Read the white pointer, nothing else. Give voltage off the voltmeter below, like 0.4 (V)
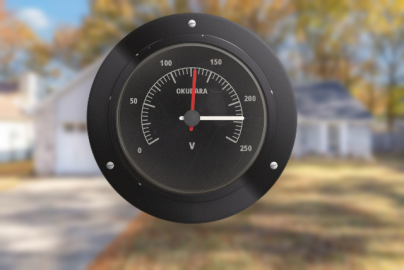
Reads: 220 (V)
